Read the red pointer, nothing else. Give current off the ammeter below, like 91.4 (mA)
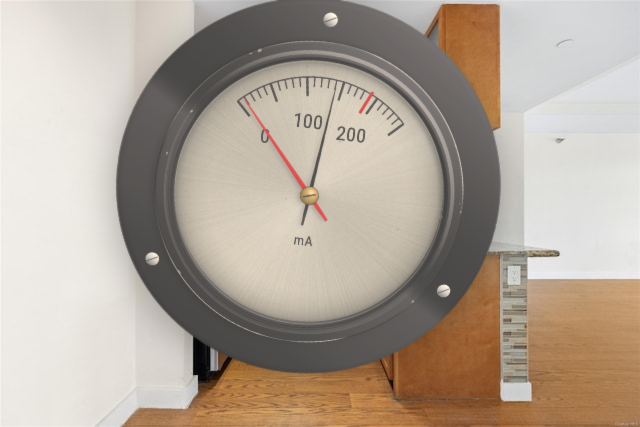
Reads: 10 (mA)
